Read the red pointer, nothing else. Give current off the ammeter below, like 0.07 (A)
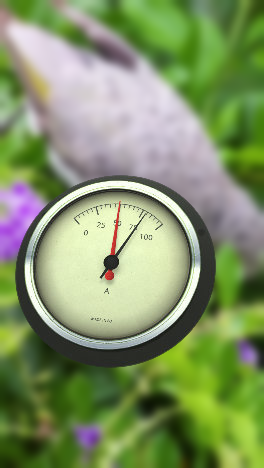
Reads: 50 (A)
